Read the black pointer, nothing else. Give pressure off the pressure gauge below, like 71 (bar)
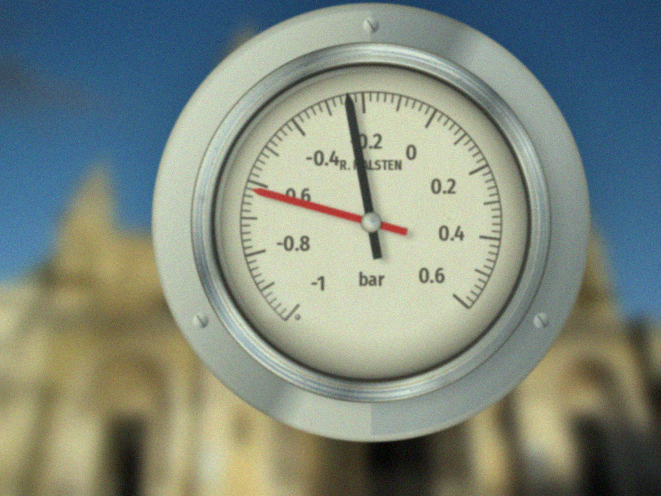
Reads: -0.24 (bar)
